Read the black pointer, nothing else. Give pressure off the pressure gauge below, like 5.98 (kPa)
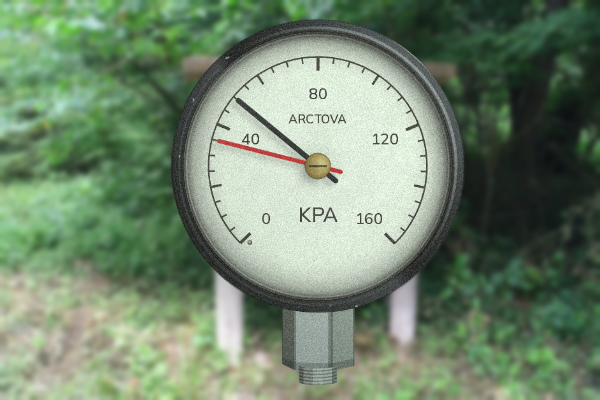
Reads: 50 (kPa)
